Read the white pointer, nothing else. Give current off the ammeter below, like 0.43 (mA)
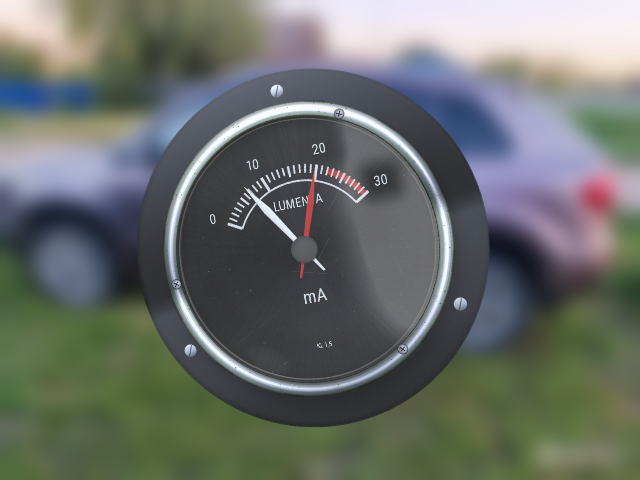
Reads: 7 (mA)
